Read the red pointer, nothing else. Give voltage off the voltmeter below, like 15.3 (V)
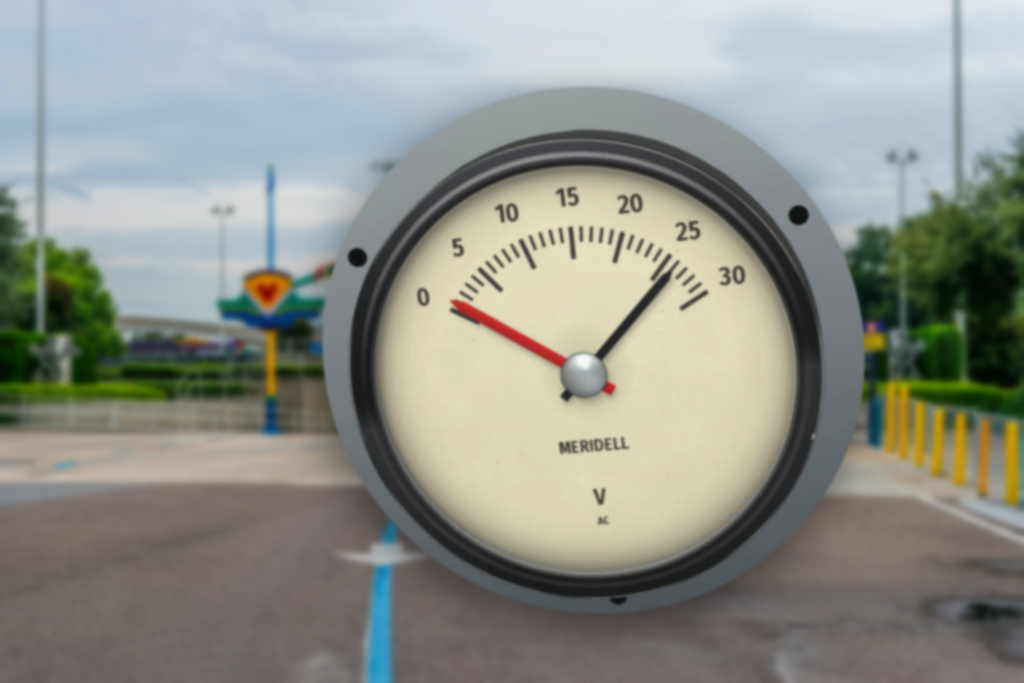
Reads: 1 (V)
